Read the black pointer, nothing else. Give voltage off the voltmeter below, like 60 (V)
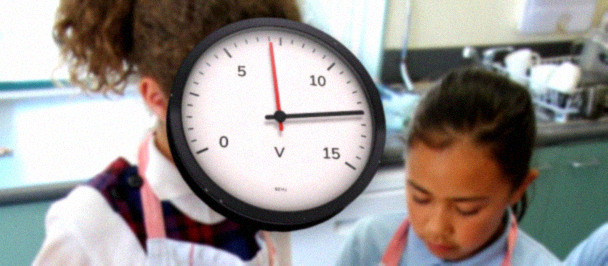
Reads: 12.5 (V)
